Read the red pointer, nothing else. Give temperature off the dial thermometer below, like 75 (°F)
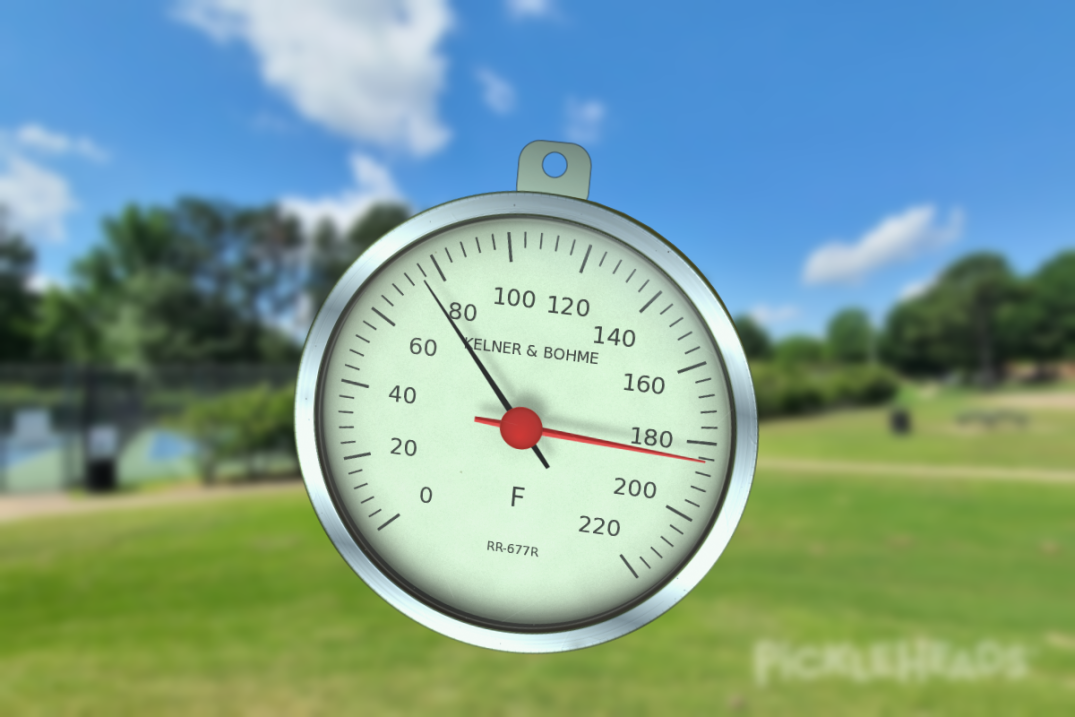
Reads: 184 (°F)
